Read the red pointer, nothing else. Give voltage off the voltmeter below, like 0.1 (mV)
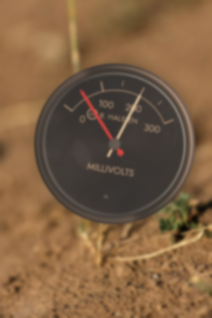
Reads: 50 (mV)
